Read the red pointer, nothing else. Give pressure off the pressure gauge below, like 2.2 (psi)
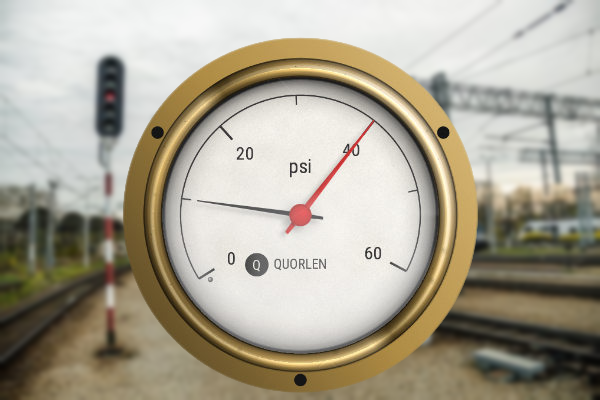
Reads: 40 (psi)
